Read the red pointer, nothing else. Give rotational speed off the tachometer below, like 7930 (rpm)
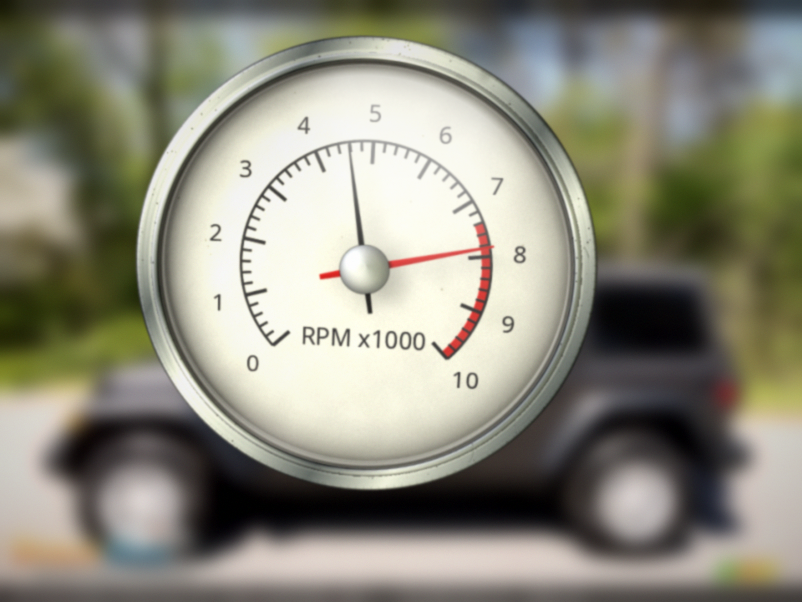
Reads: 7800 (rpm)
